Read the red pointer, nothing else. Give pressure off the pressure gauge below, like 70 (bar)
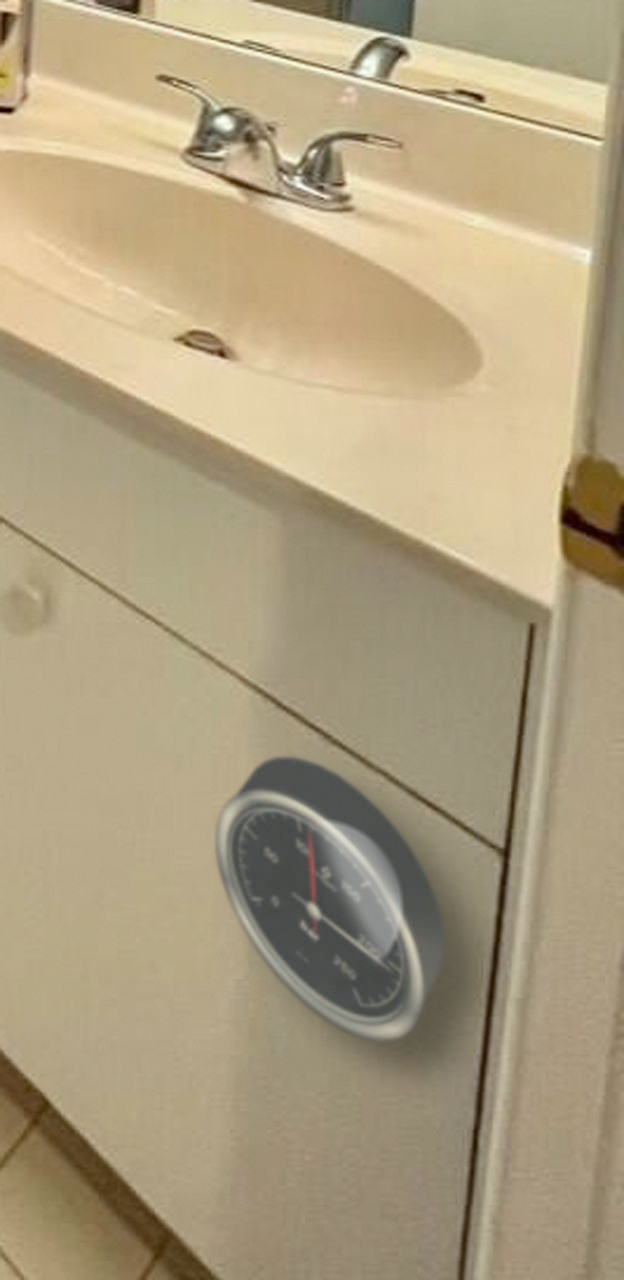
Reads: 110 (bar)
